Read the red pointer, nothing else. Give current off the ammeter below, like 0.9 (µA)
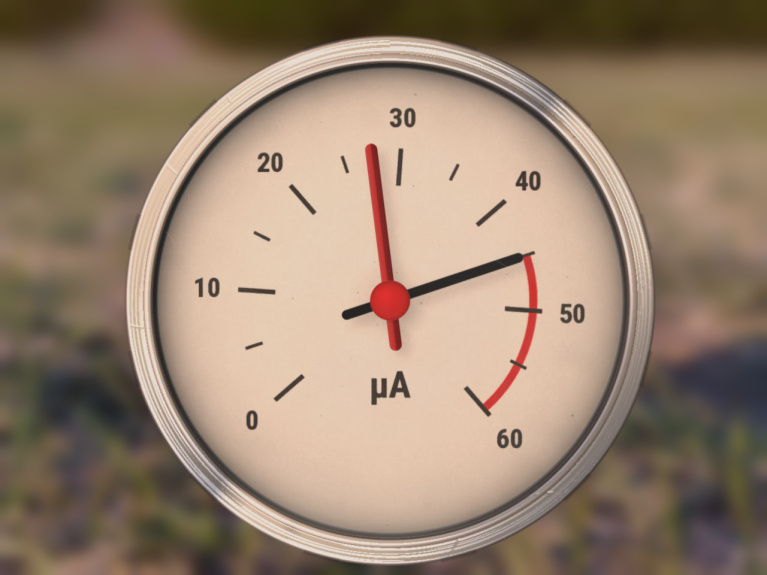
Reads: 27.5 (µA)
